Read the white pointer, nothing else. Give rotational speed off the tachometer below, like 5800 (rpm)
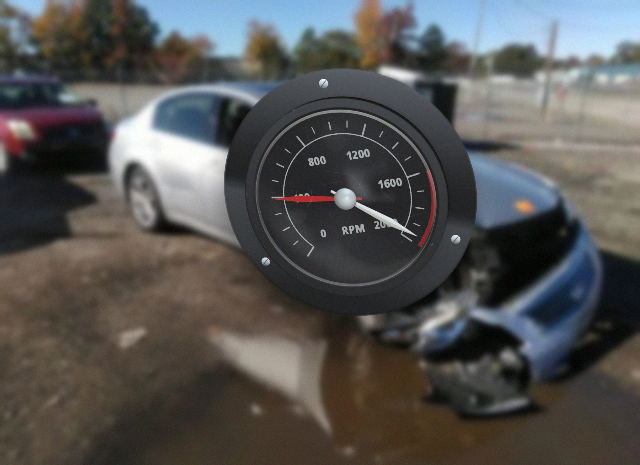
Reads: 1950 (rpm)
